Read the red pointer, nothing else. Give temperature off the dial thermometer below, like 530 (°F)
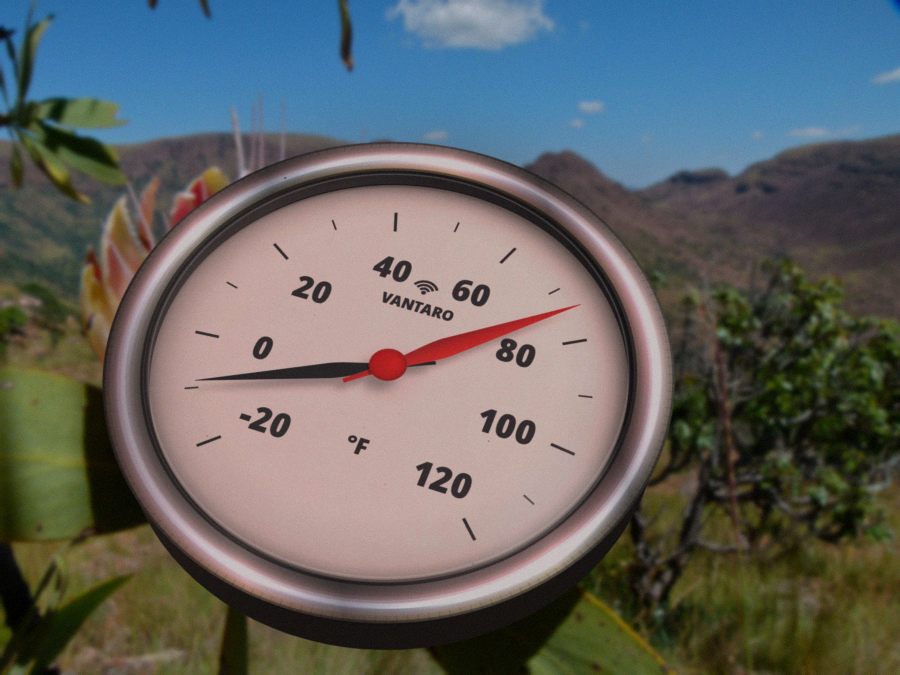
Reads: 75 (°F)
